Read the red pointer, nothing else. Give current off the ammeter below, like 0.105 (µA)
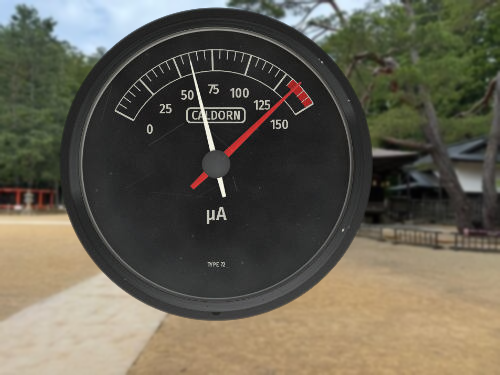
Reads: 135 (µA)
